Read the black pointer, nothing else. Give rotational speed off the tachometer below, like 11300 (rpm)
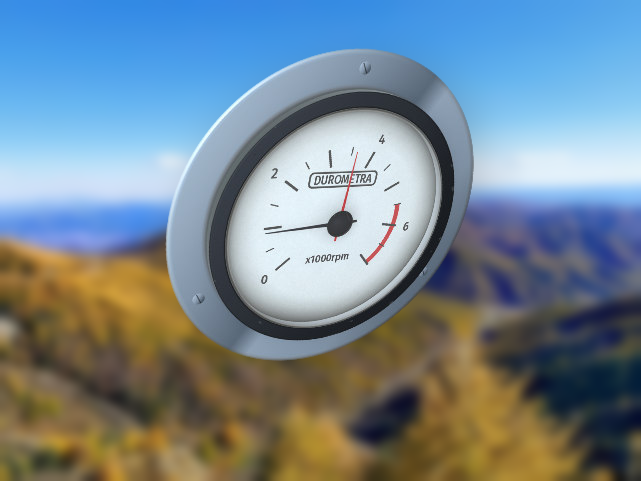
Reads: 1000 (rpm)
